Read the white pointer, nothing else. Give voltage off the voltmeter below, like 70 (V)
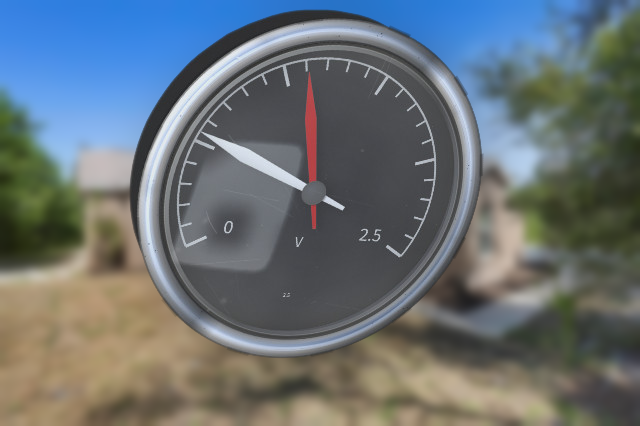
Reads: 0.55 (V)
